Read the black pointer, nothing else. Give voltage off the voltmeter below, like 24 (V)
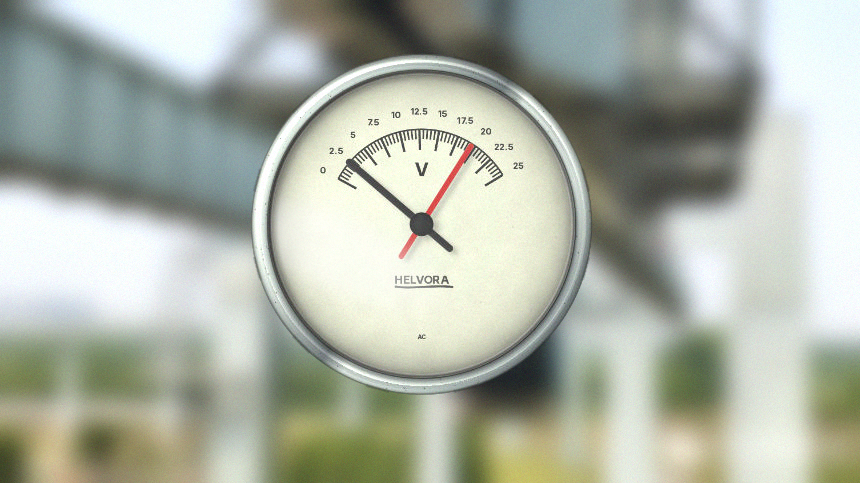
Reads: 2.5 (V)
